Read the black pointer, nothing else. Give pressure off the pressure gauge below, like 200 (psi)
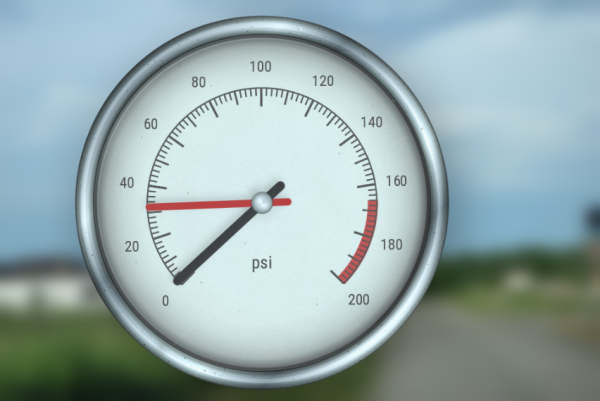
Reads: 2 (psi)
